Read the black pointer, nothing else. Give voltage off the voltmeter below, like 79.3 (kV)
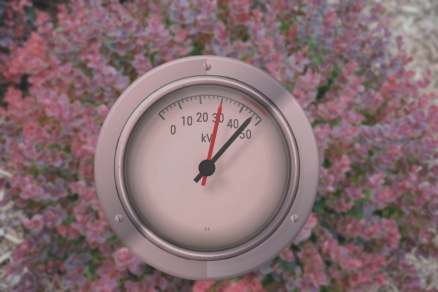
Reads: 46 (kV)
